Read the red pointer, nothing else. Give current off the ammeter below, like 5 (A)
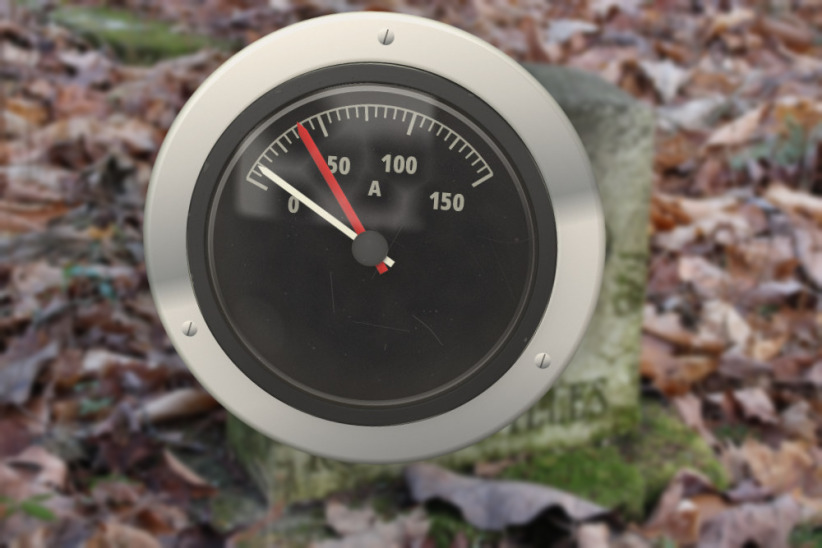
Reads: 40 (A)
